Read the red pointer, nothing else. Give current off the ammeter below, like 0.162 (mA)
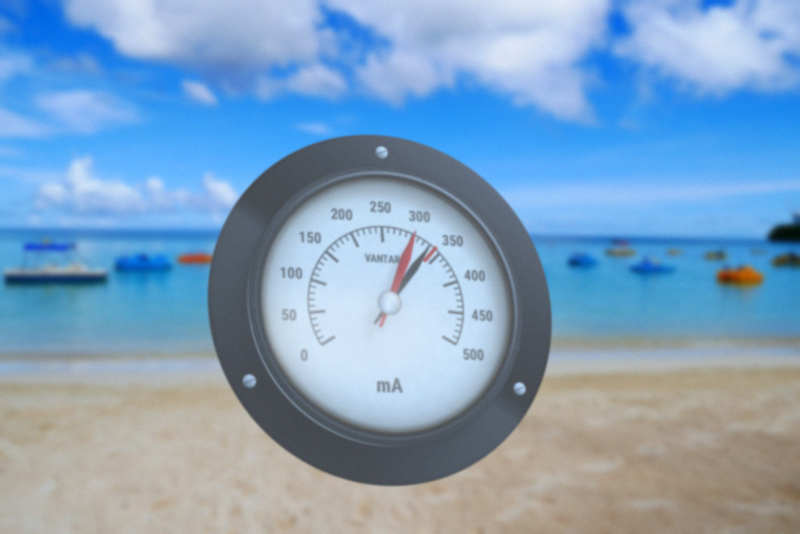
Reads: 300 (mA)
